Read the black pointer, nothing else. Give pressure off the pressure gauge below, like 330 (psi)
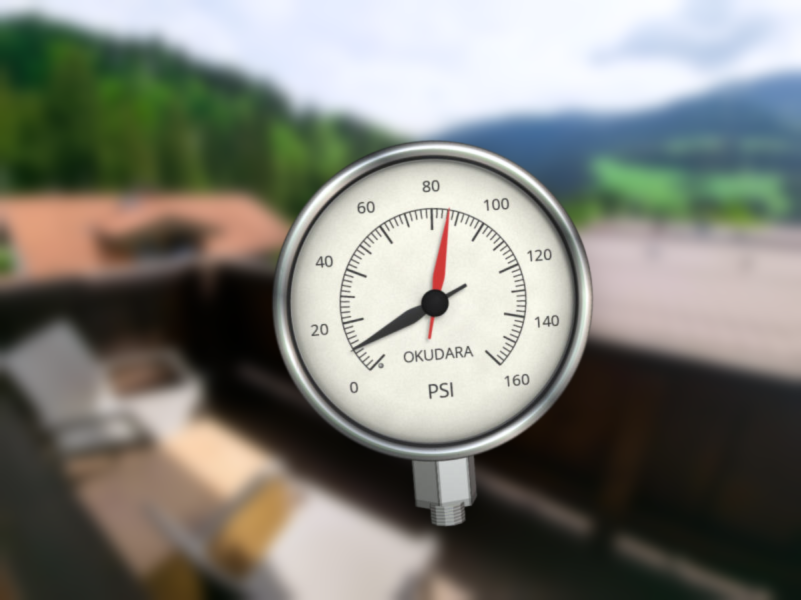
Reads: 10 (psi)
